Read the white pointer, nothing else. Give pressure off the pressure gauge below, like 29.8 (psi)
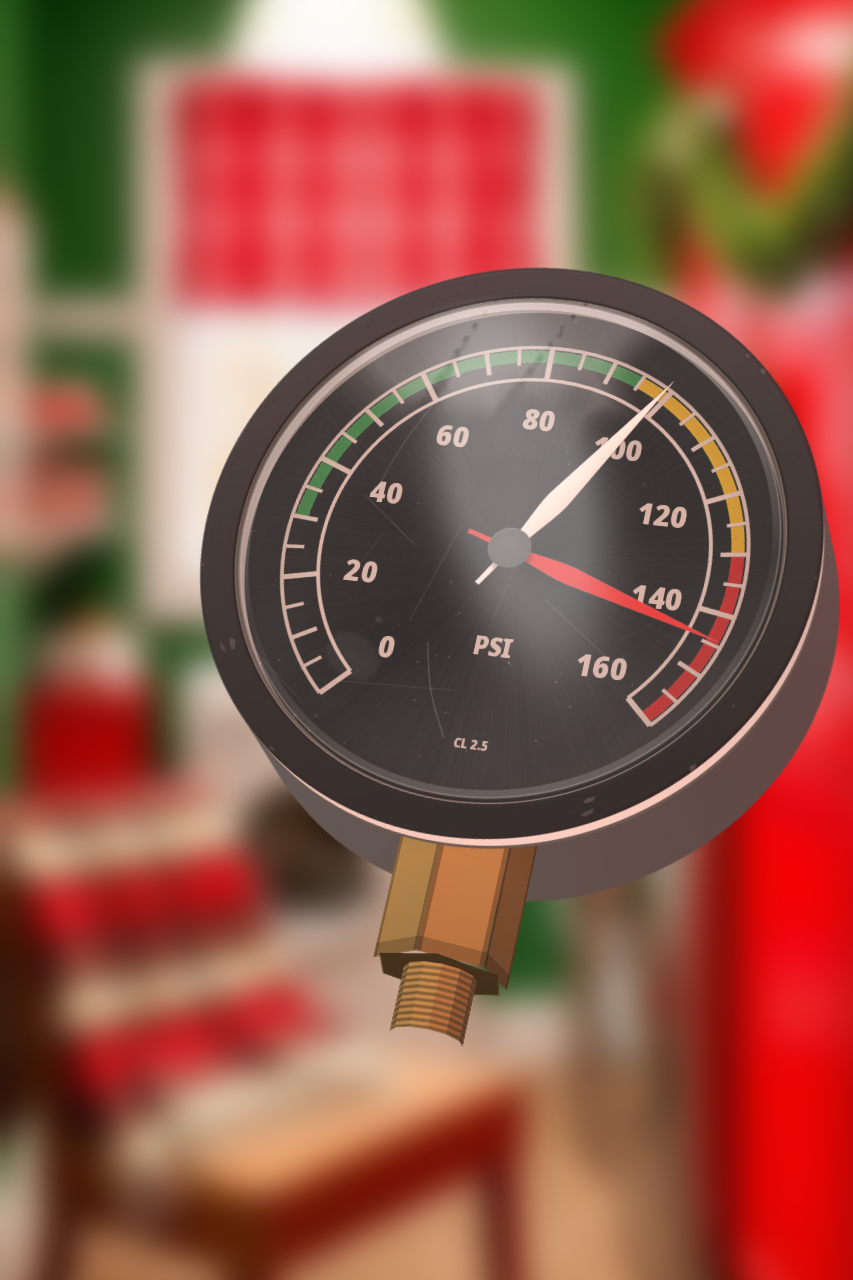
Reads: 100 (psi)
